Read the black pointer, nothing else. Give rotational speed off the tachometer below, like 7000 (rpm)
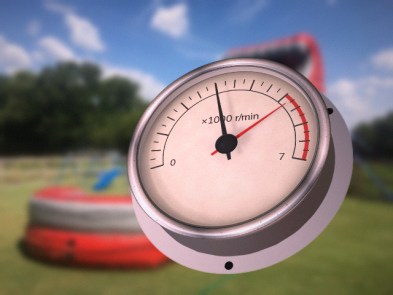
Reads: 3000 (rpm)
